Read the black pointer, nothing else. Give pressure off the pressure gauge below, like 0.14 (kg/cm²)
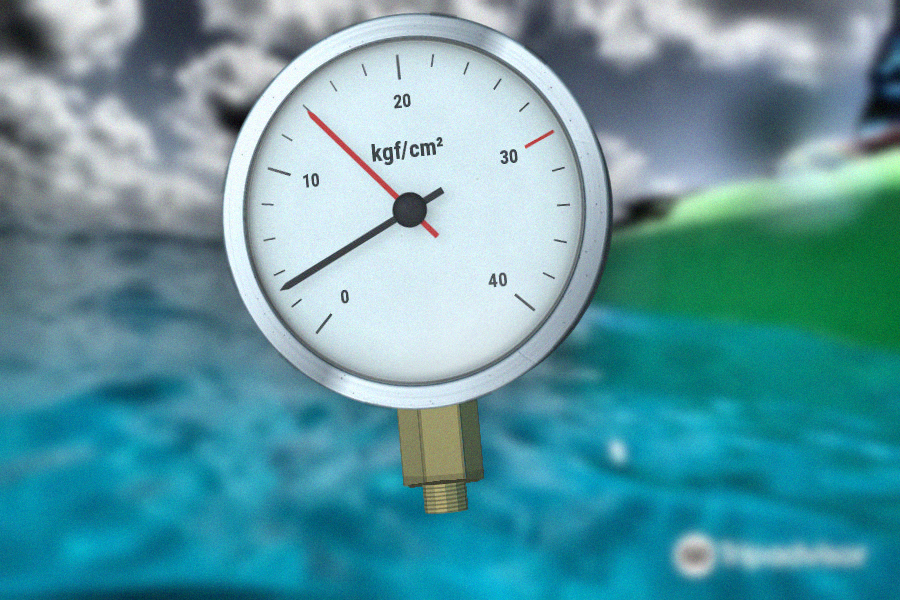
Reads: 3 (kg/cm²)
